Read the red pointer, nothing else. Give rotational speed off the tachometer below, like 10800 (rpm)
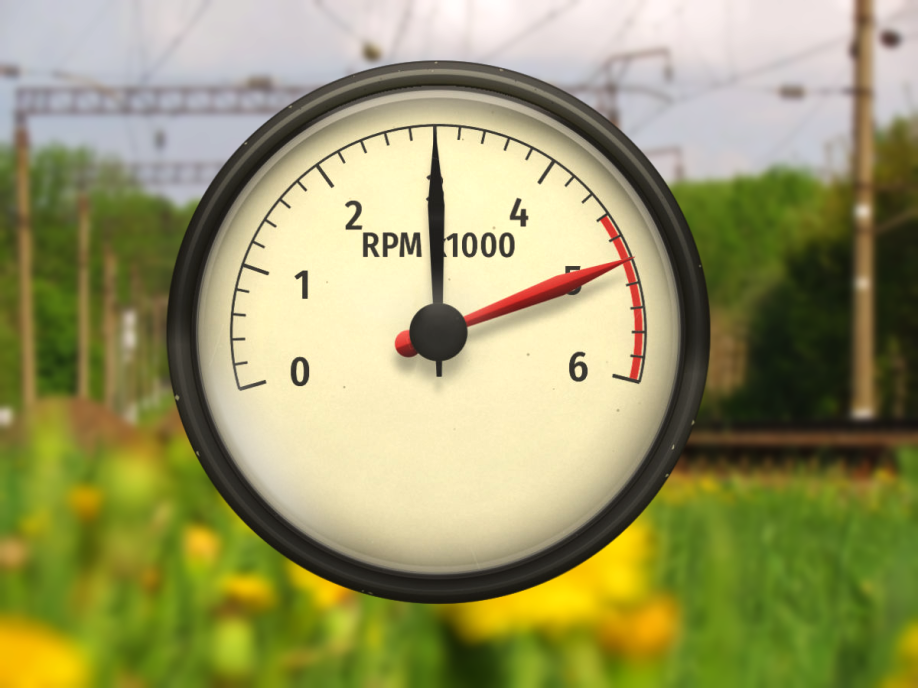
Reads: 5000 (rpm)
